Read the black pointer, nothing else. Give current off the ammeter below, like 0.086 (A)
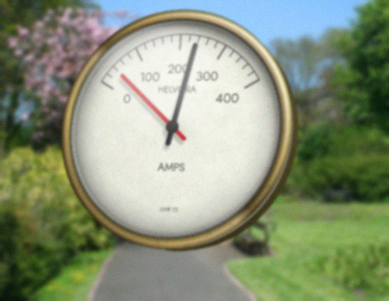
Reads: 240 (A)
